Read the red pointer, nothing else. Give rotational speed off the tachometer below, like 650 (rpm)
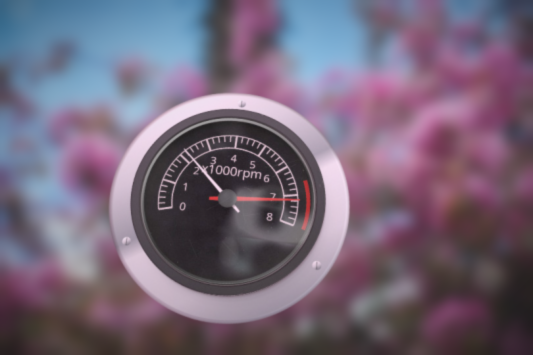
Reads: 7200 (rpm)
